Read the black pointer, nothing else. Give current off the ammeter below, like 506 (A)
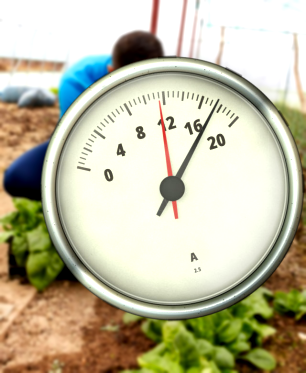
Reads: 17.5 (A)
